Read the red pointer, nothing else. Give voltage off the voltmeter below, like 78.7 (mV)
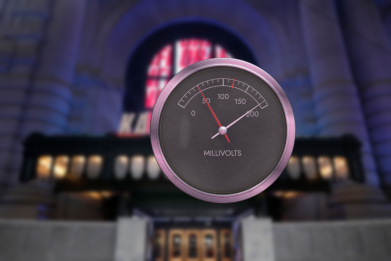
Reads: 50 (mV)
